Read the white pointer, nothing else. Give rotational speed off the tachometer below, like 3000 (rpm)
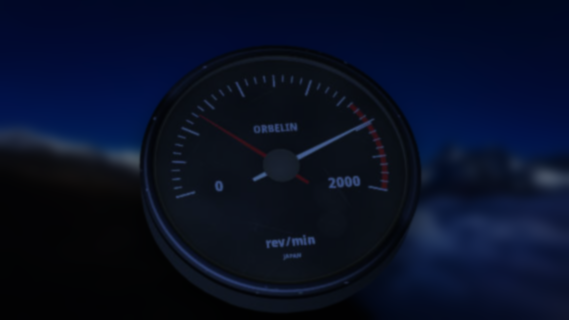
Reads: 1600 (rpm)
